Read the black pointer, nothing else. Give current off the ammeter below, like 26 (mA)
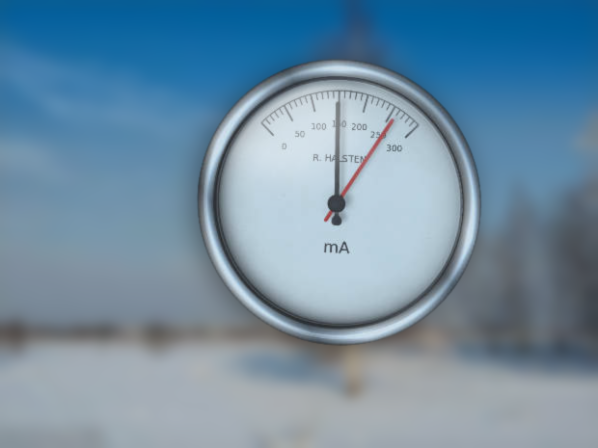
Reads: 150 (mA)
